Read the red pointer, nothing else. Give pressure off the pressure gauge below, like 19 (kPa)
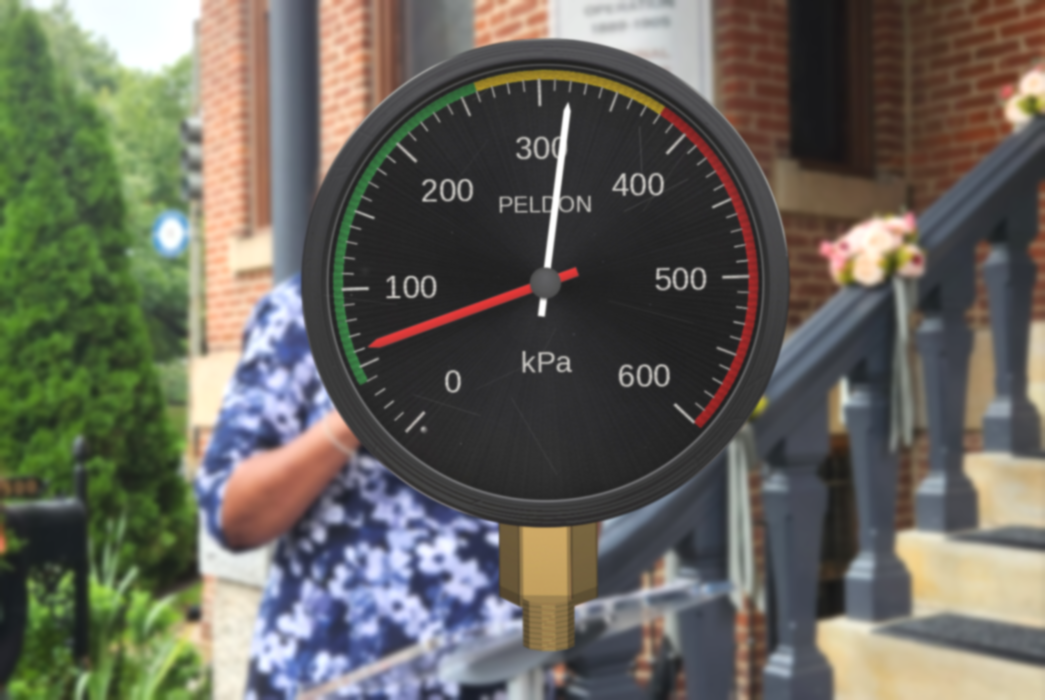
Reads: 60 (kPa)
